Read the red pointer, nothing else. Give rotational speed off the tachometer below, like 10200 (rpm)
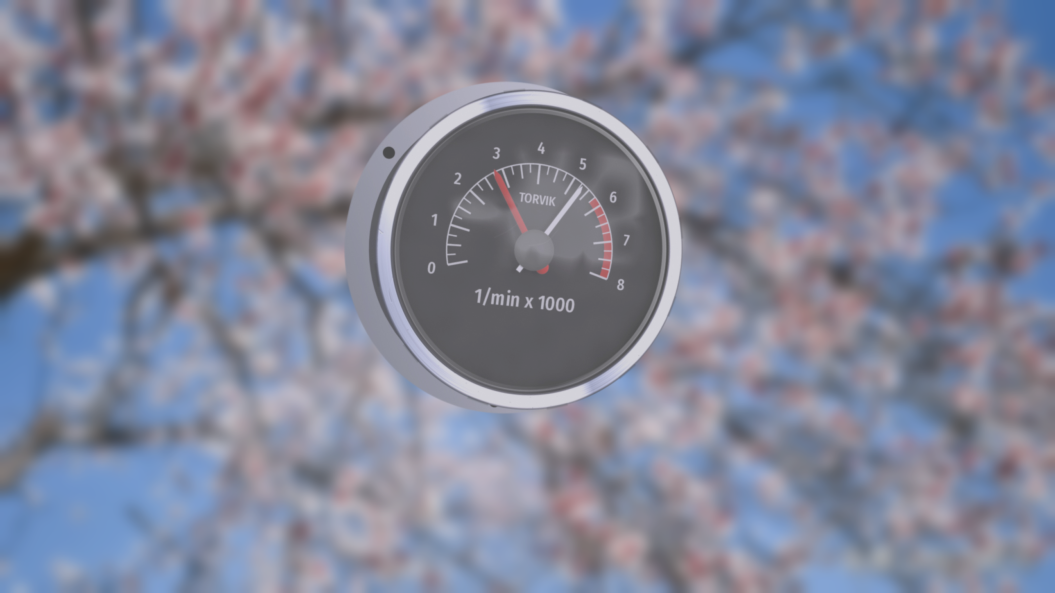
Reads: 2750 (rpm)
